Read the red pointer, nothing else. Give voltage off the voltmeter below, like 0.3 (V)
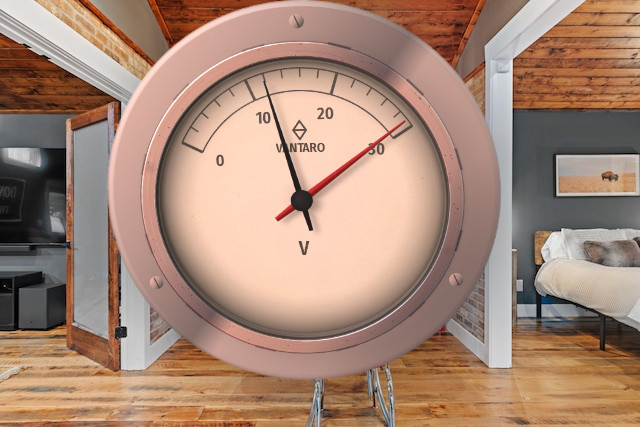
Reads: 29 (V)
